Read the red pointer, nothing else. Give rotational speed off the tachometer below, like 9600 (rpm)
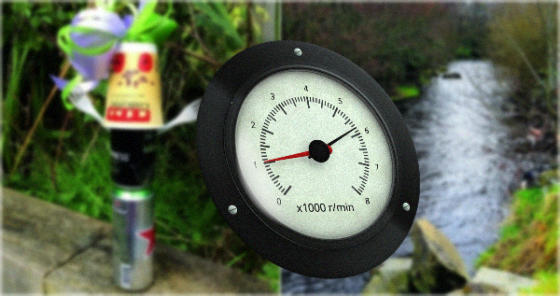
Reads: 1000 (rpm)
